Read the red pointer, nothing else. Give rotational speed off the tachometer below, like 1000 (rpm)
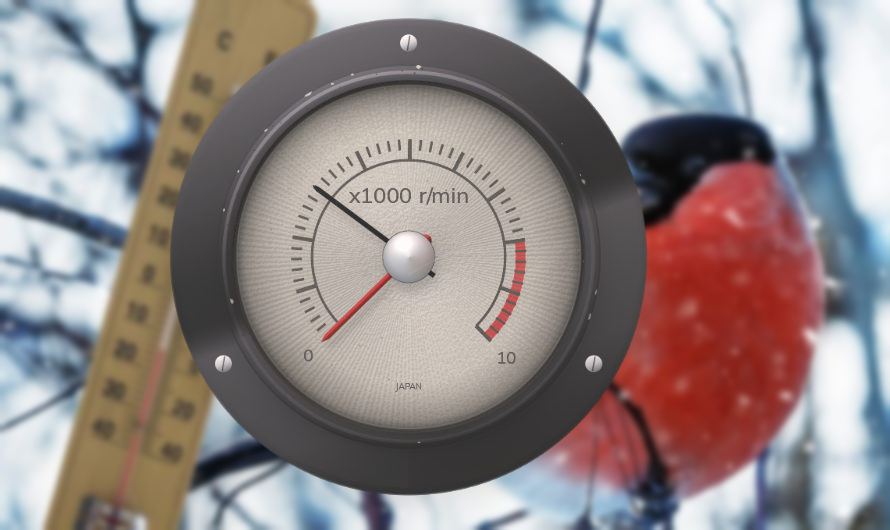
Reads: 0 (rpm)
